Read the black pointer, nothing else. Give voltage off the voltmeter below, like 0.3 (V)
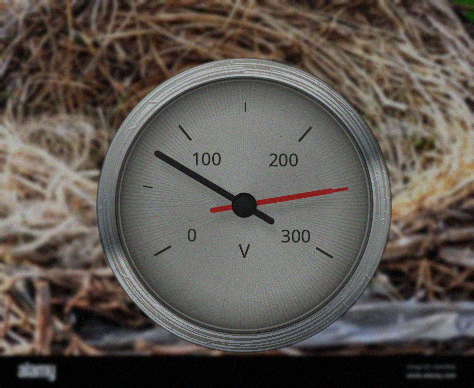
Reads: 75 (V)
